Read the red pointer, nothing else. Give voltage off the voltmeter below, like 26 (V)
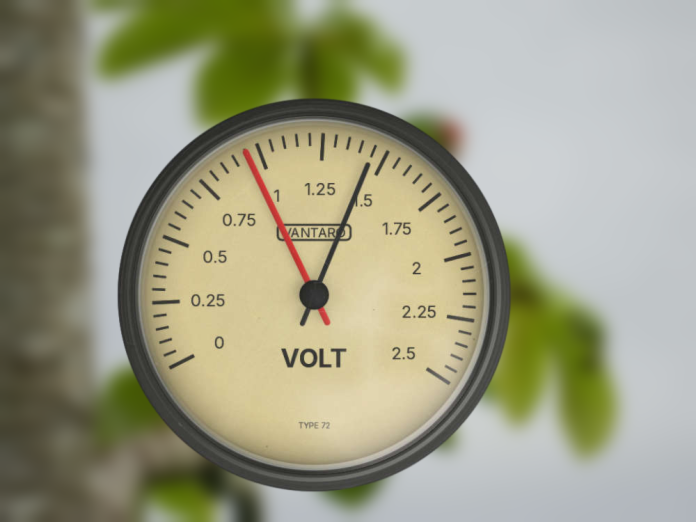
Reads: 0.95 (V)
